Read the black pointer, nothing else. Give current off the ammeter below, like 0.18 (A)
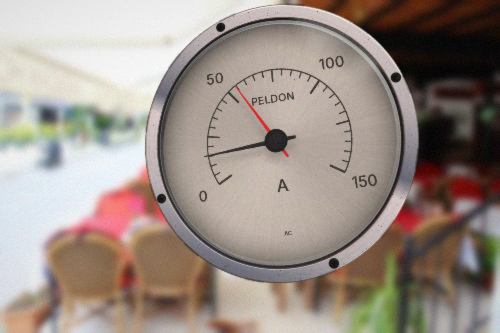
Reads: 15 (A)
